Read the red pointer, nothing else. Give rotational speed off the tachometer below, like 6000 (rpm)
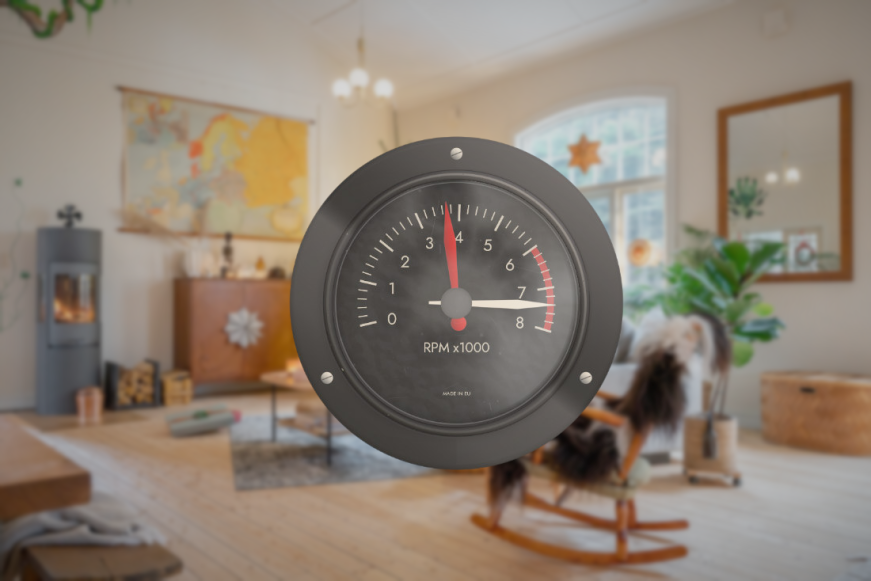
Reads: 3700 (rpm)
